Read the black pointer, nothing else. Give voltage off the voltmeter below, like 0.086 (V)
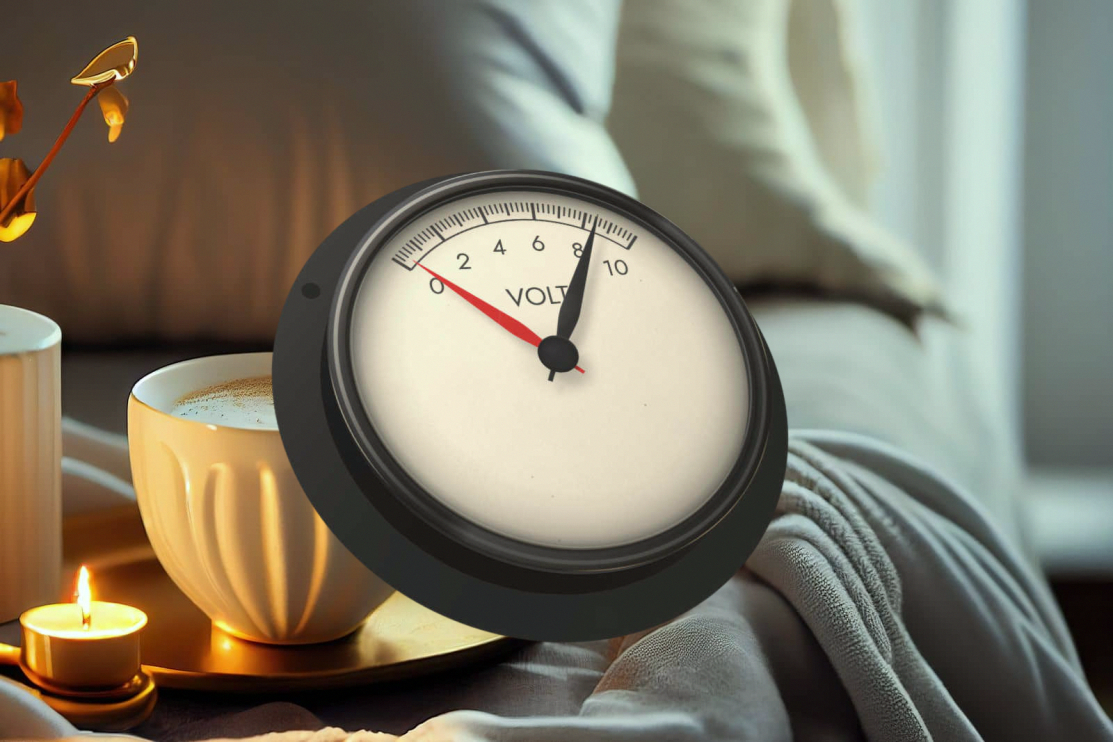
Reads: 8.4 (V)
